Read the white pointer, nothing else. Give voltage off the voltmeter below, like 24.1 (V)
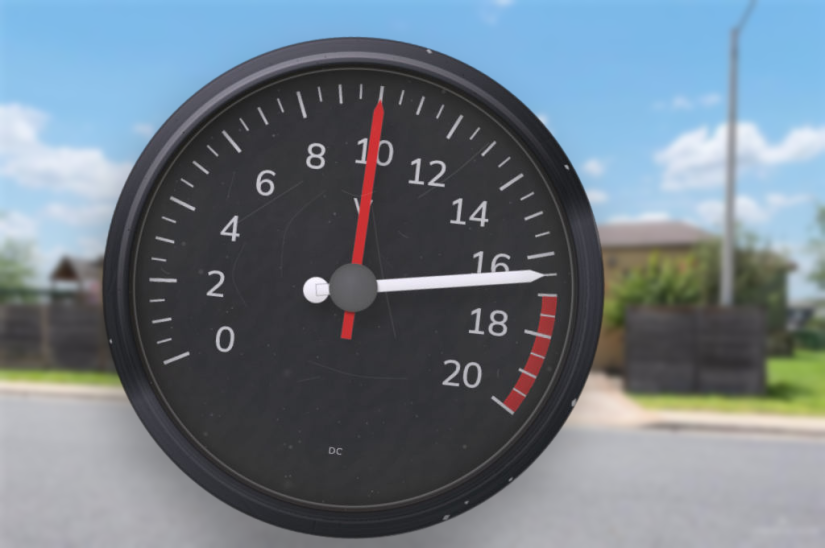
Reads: 16.5 (V)
